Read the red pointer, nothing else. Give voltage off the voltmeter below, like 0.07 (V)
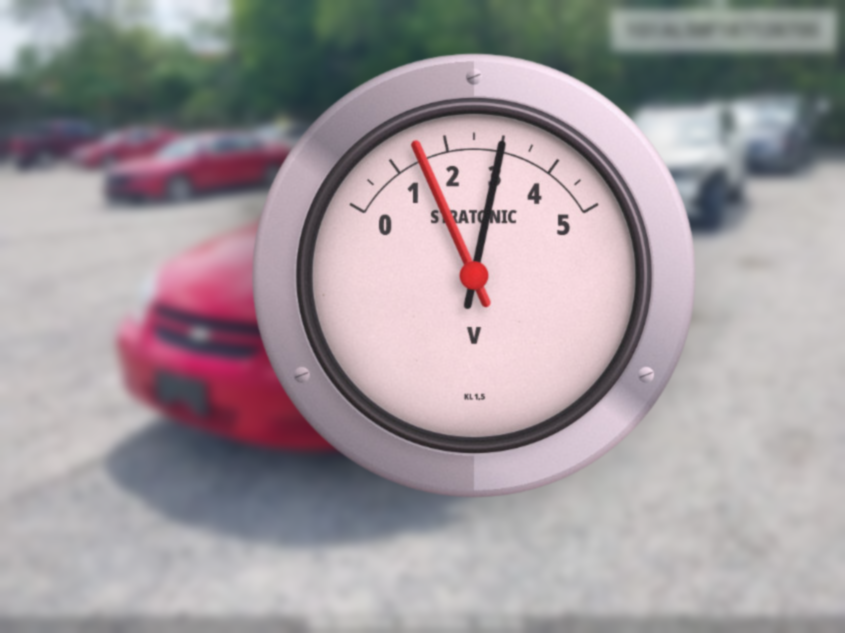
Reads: 1.5 (V)
